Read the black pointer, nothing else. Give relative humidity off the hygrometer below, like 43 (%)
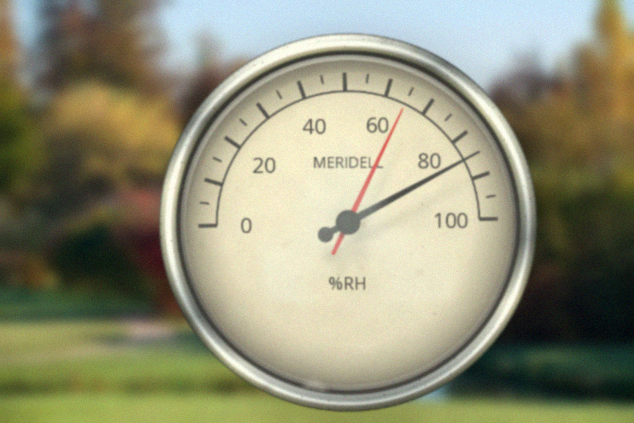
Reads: 85 (%)
